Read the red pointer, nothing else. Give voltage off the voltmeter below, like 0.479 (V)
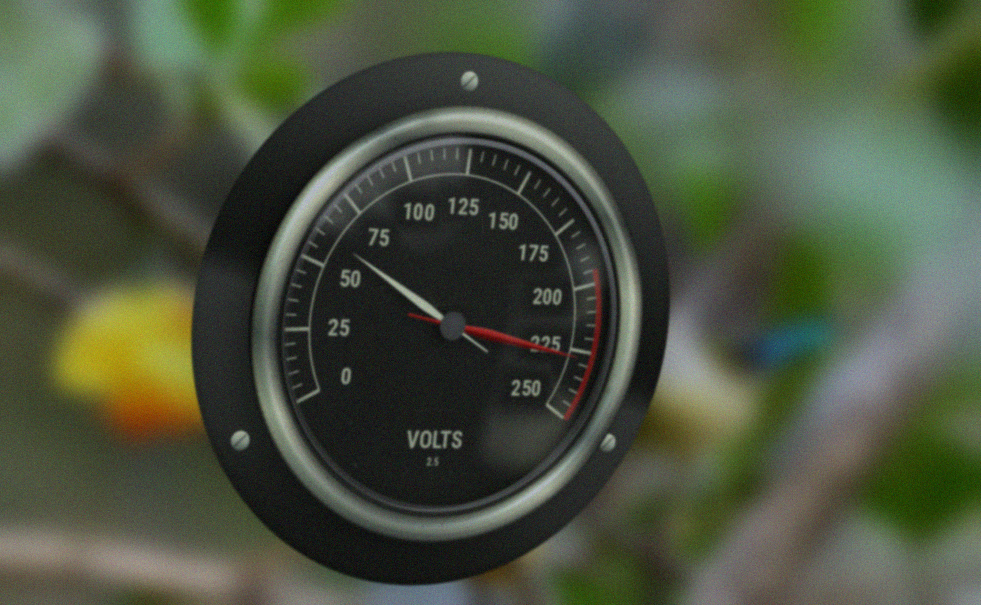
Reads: 227.5 (V)
